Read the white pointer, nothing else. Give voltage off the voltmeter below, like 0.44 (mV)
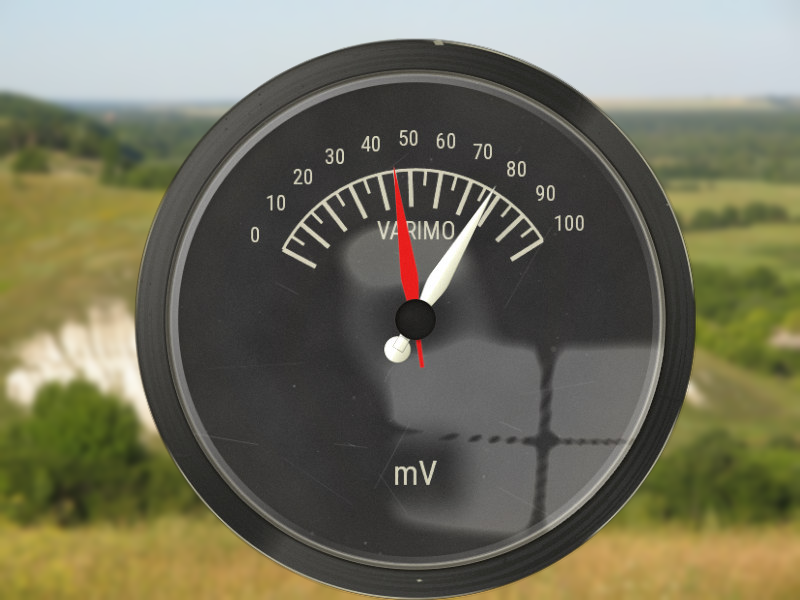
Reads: 77.5 (mV)
